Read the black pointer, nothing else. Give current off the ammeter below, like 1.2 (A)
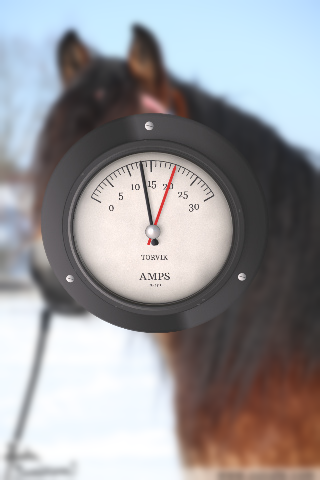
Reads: 13 (A)
